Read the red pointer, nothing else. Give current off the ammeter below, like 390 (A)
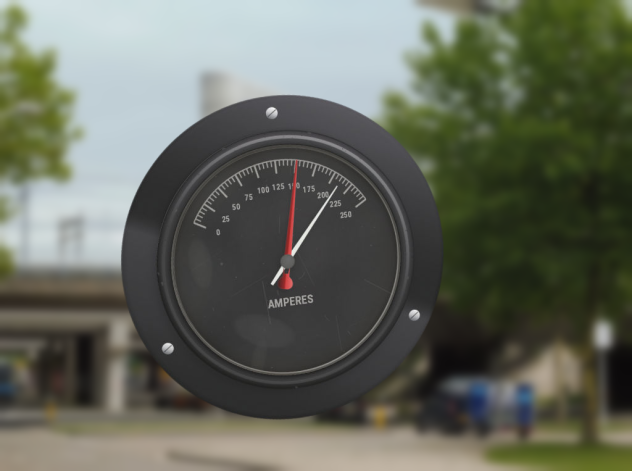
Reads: 150 (A)
